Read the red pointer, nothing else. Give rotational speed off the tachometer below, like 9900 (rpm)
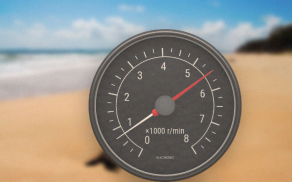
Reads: 5500 (rpm)
